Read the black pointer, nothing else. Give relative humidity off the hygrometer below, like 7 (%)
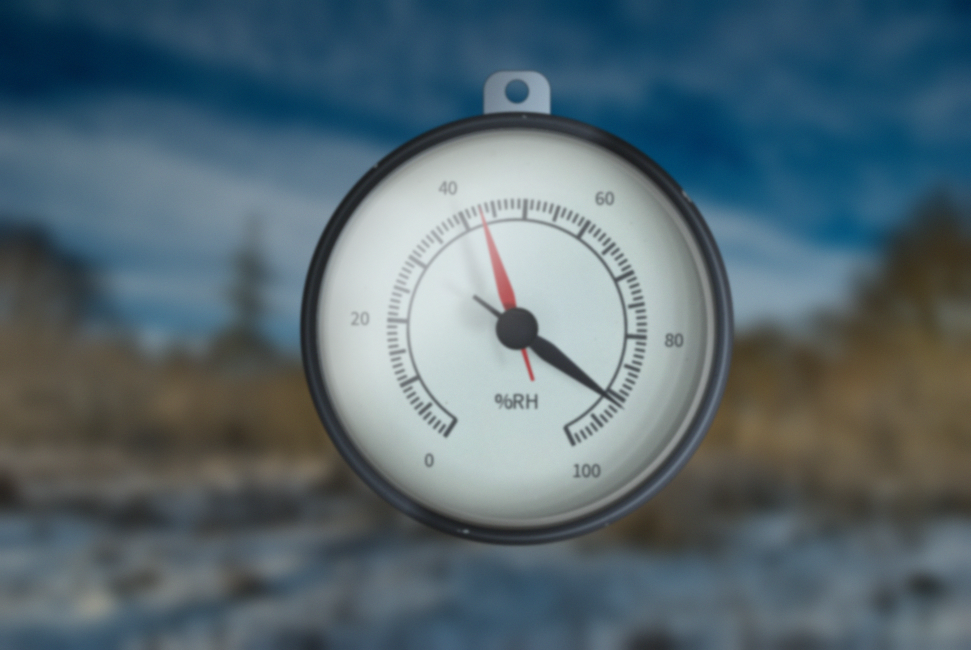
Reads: 91 (%)
